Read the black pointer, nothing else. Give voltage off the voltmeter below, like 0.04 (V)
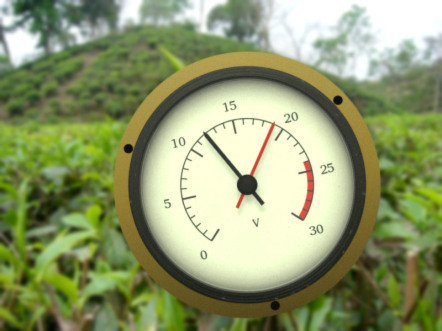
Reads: 12 (V)
